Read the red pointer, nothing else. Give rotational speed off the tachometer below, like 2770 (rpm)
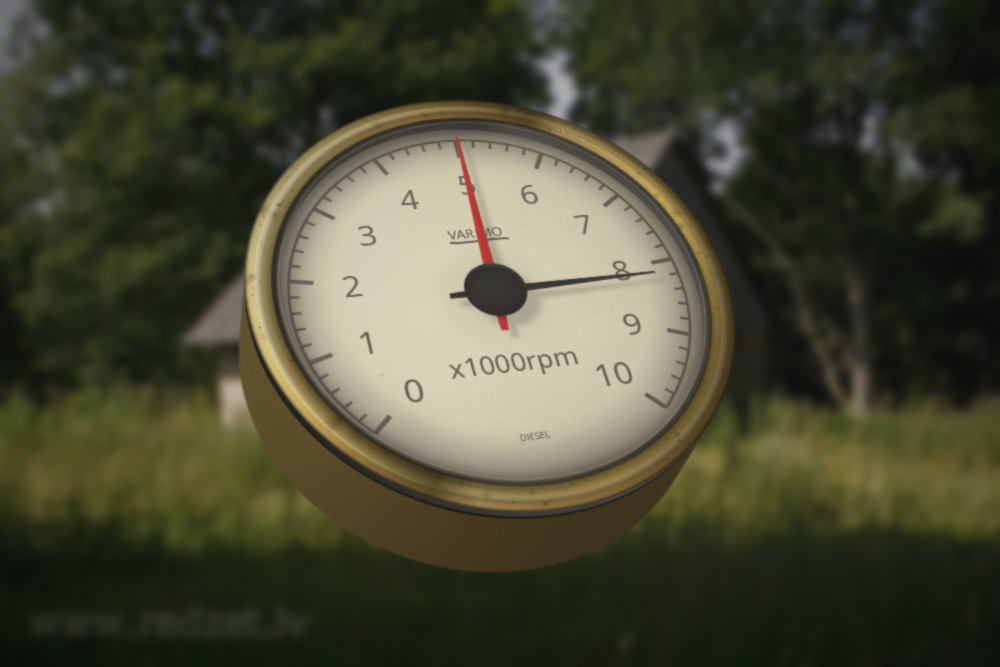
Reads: 5000 (rpm)
